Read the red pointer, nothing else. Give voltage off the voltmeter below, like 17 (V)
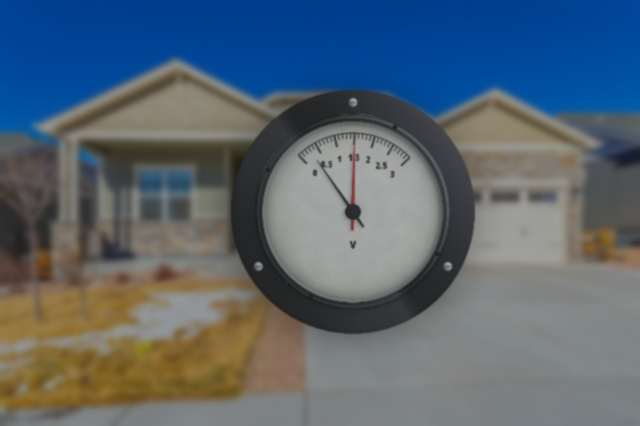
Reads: 1.5 (V)
